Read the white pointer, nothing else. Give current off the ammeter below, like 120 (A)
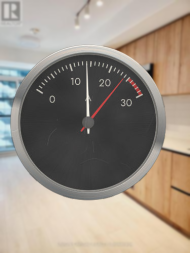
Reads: 14 (A)
